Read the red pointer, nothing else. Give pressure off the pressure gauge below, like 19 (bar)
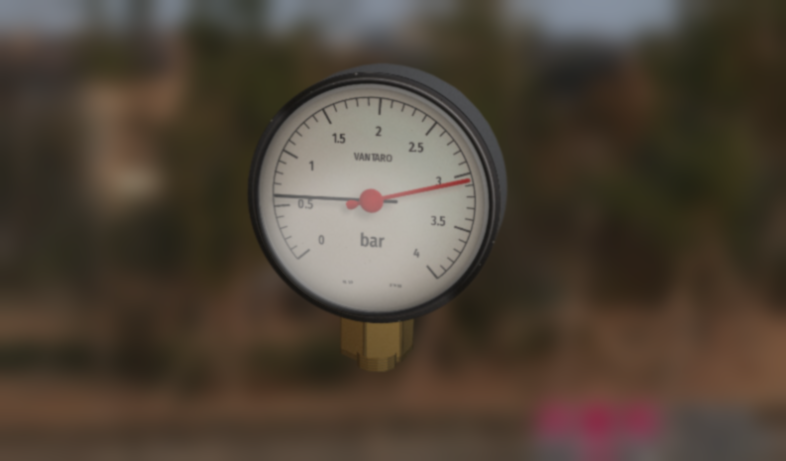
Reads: 3.05 (bar)
